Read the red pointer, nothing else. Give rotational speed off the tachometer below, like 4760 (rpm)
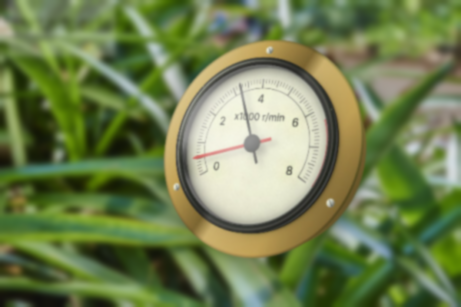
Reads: 500 (rpm)
